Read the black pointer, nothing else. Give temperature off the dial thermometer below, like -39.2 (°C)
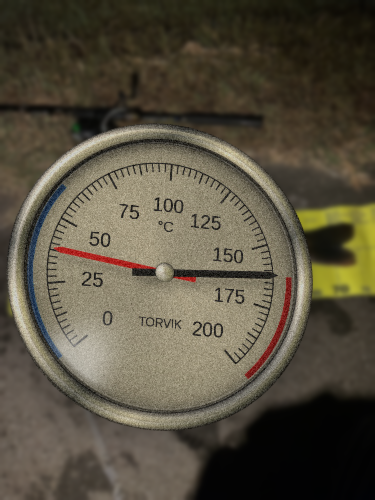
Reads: 162.5 (°C)
